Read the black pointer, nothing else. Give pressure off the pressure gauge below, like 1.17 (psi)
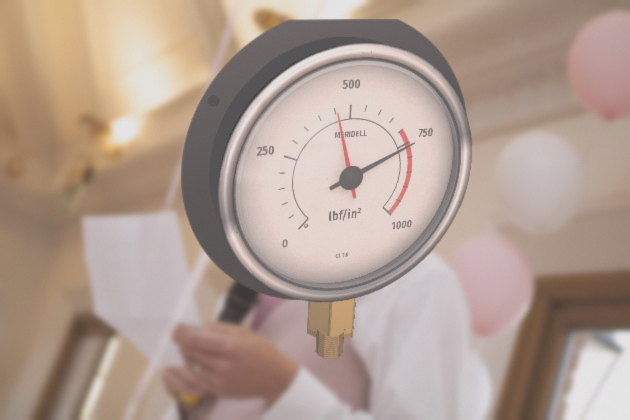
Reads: 750 (psi)
